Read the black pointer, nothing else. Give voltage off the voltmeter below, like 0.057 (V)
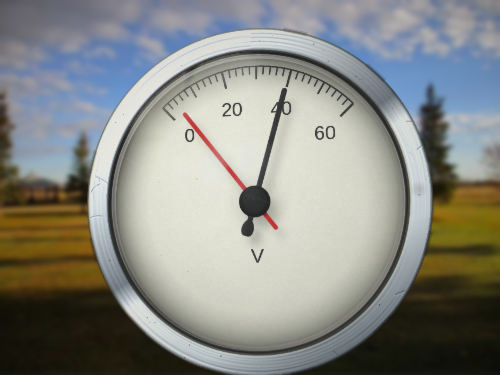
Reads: 40 (V)
